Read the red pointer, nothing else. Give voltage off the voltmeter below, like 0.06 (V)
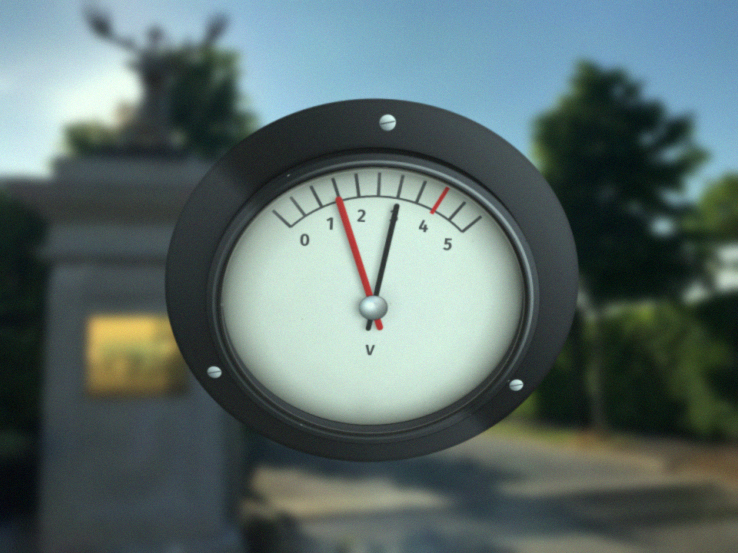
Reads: 1.5 (V)
